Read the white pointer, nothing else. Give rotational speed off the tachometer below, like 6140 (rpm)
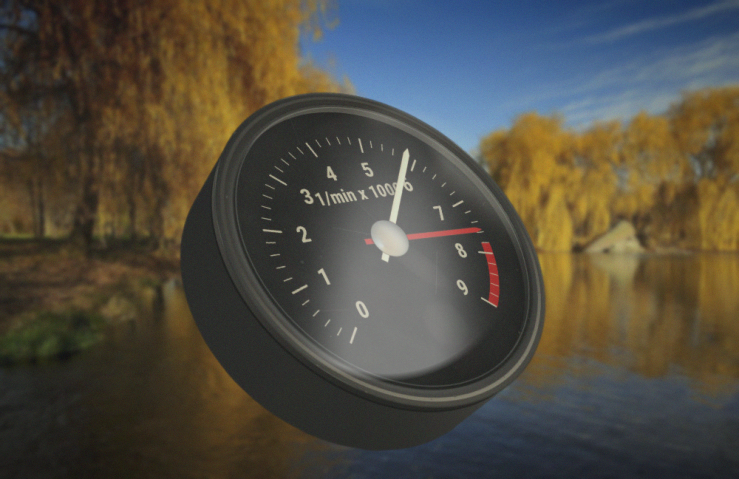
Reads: 5800 (rpm)
